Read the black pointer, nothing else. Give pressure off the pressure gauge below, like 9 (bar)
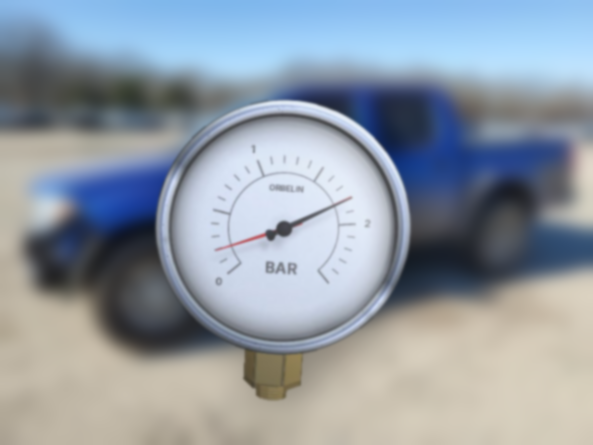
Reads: 1.8 (bar)
